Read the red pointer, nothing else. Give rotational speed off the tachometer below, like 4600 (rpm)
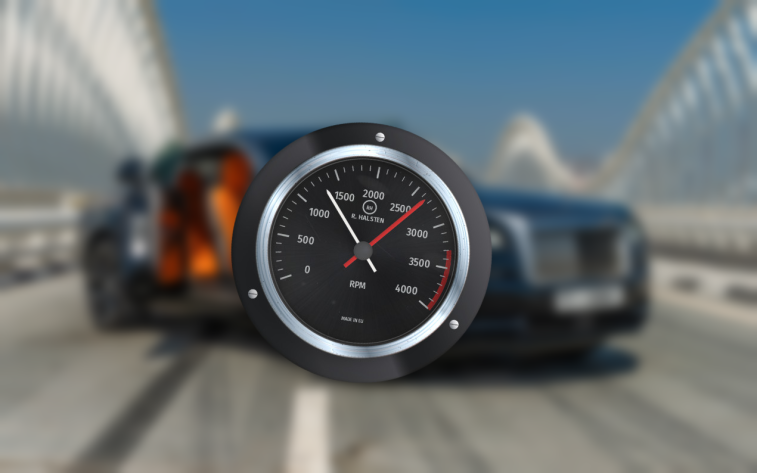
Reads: 2650 (rpm)
